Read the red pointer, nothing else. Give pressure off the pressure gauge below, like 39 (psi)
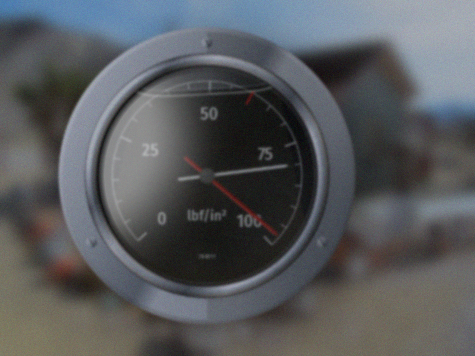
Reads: 97.5 (psi)
